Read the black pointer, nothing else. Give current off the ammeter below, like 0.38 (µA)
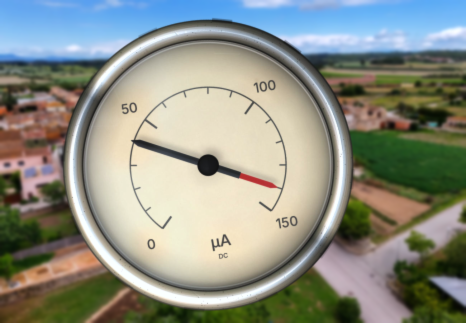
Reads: 40 (µA)
